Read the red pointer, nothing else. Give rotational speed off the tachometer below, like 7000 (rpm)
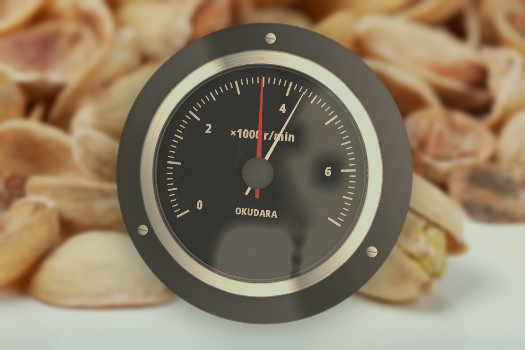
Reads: 3500 (rpm)
